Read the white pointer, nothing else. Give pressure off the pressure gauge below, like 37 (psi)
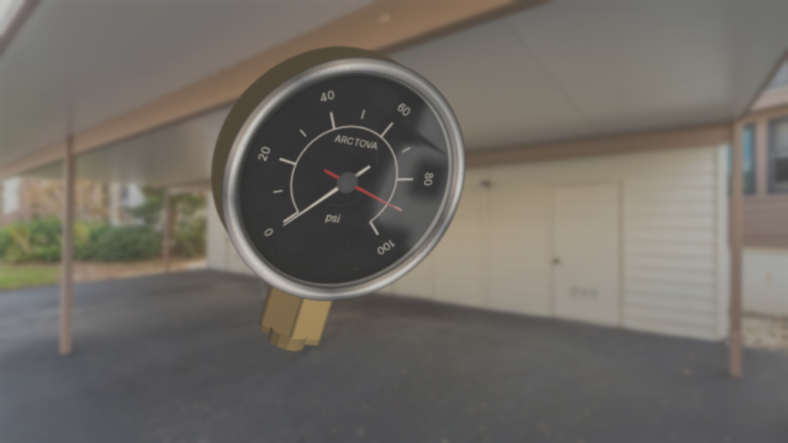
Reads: 0 (psi)
